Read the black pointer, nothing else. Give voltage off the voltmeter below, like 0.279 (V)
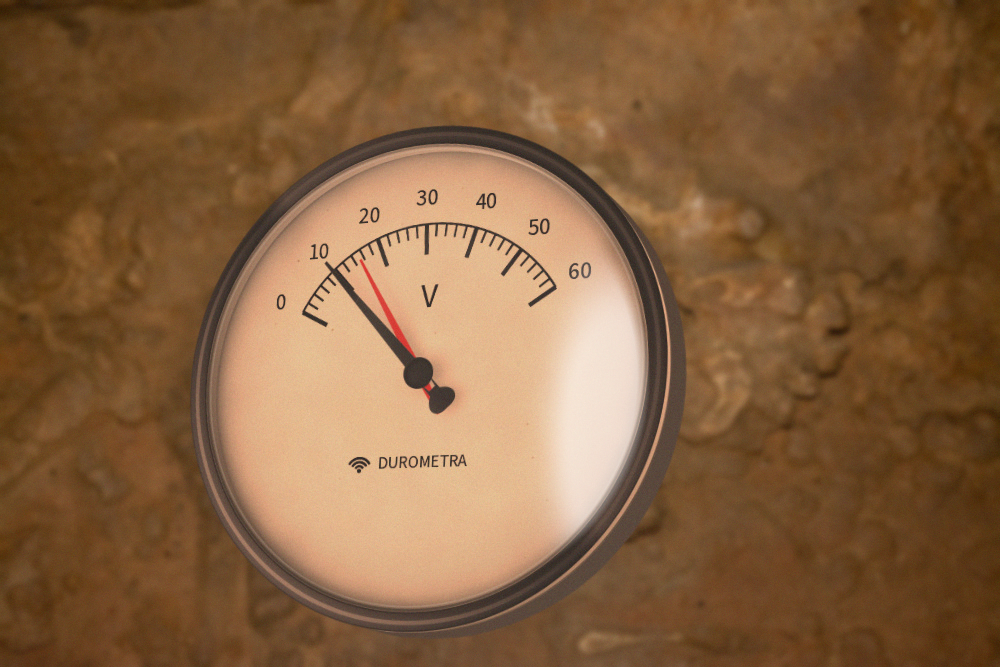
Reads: 10 (V)
